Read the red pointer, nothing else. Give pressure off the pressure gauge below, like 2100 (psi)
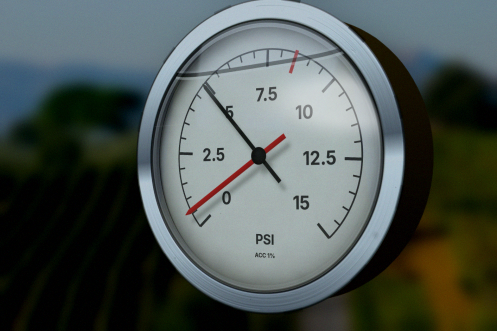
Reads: 0.5 (psi)
